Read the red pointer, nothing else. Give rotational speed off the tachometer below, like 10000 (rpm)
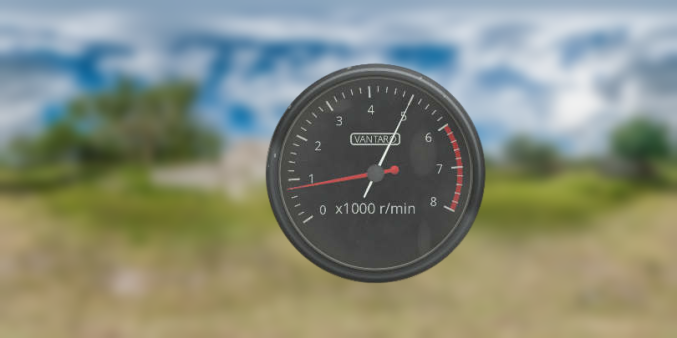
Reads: 800 (rpm)
